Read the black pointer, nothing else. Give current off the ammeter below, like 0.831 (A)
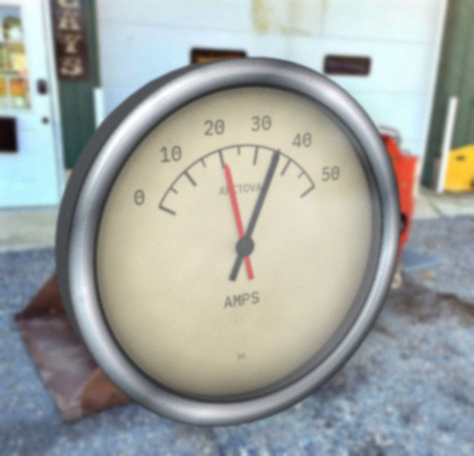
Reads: 35 (A)
